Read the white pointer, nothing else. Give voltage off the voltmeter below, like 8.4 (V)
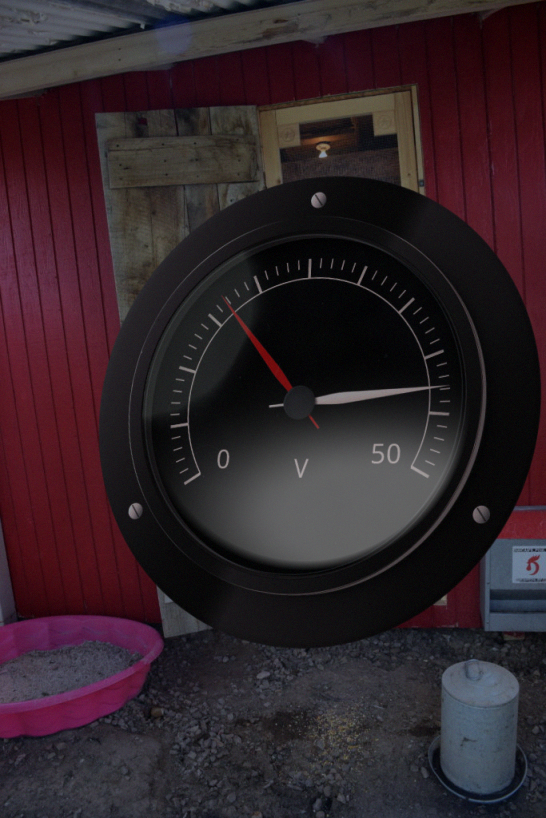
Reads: 43 (V)
